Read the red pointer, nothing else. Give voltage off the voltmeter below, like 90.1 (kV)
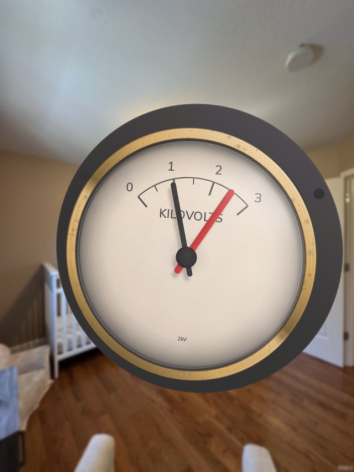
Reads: 2.5 (kV)
